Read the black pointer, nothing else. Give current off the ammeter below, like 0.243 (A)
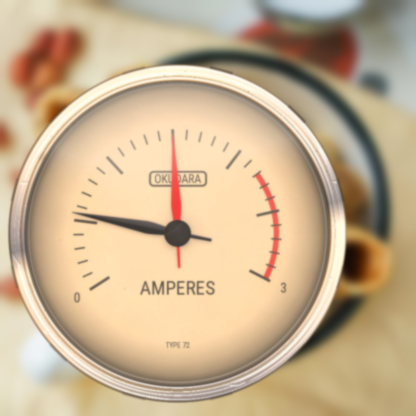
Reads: 0.55 (A)
